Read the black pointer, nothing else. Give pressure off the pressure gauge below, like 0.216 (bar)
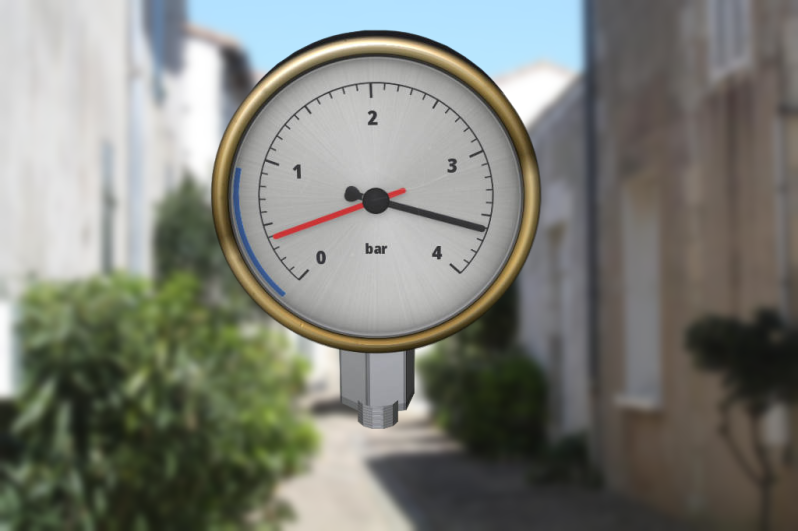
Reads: 3.6 (bar)
